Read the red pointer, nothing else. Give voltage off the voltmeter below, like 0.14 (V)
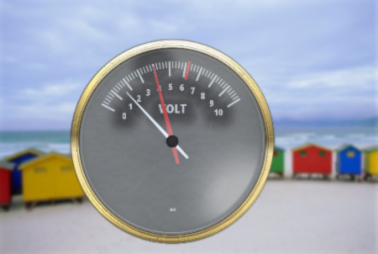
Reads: 4 (V)
